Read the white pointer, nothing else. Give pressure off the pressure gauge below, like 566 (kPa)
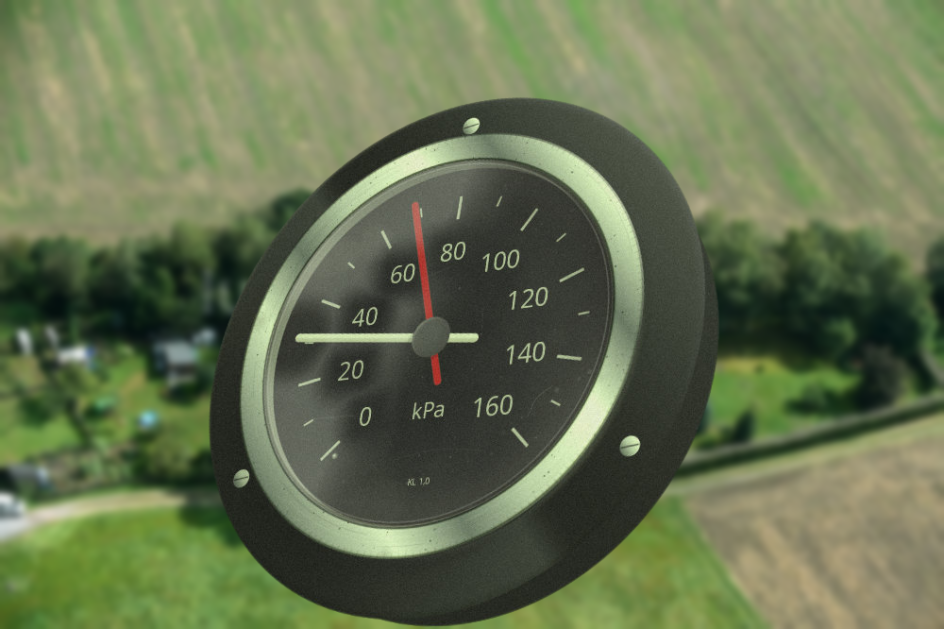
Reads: 30 (kPa)
